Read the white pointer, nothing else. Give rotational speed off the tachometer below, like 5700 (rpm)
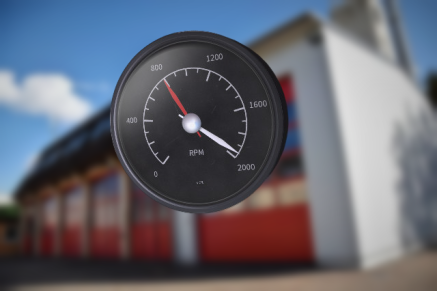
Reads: 1950 (rpm)
